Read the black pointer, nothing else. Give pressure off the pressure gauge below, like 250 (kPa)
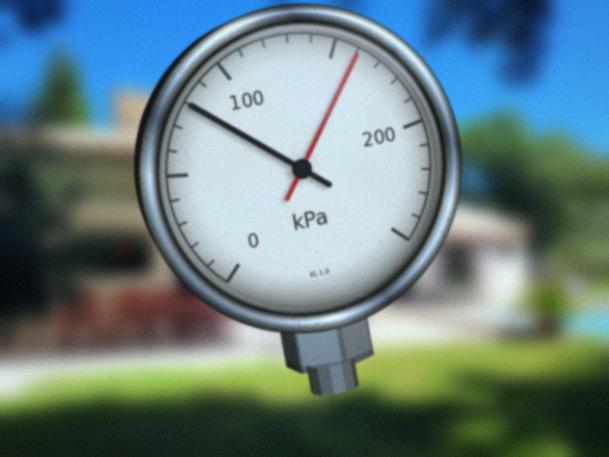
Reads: 80 (kPa)
